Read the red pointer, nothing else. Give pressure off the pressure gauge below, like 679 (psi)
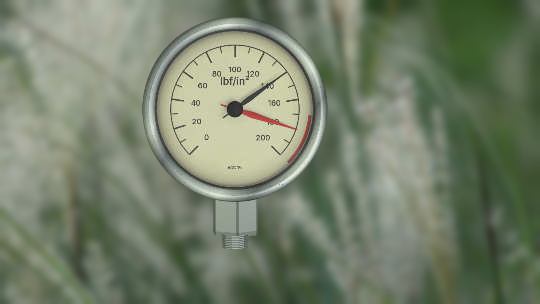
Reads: 180 (psi)
